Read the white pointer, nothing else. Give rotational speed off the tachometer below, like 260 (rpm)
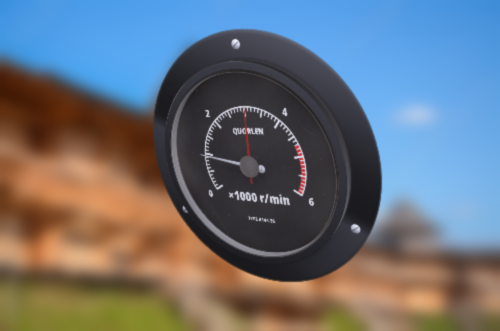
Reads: 1000 (rpm)
